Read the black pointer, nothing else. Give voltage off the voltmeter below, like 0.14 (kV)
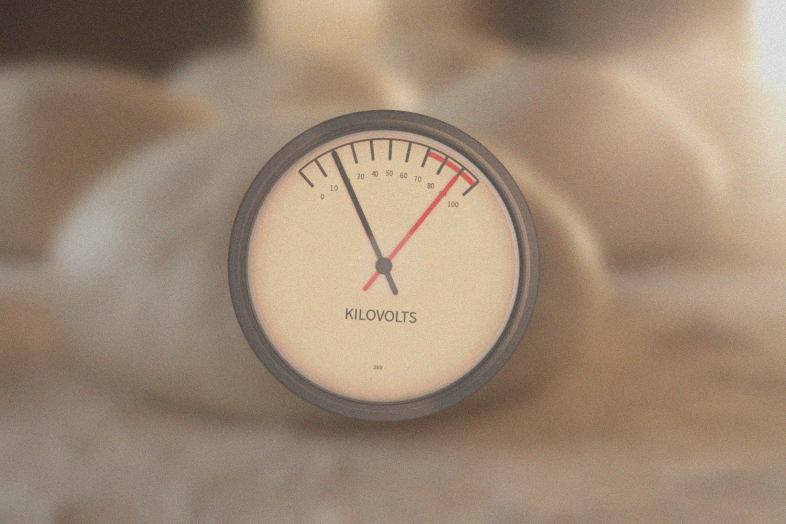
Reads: 20 (kV)
